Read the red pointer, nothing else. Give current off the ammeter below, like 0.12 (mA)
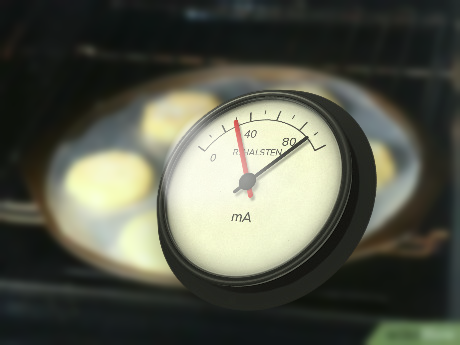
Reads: 30 (mA)
